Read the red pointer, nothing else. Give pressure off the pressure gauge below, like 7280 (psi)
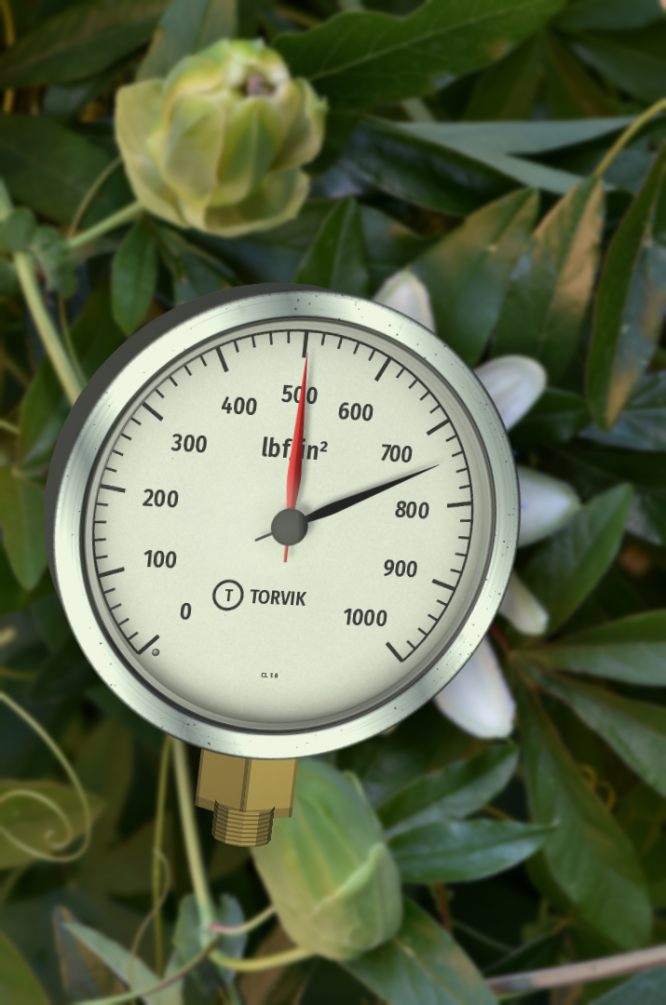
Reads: 500 (psi)
